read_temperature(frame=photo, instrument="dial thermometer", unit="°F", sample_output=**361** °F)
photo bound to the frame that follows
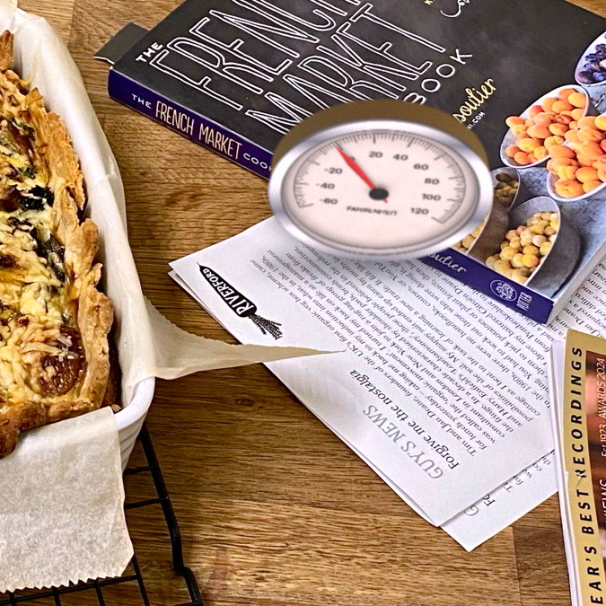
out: **0** °F
